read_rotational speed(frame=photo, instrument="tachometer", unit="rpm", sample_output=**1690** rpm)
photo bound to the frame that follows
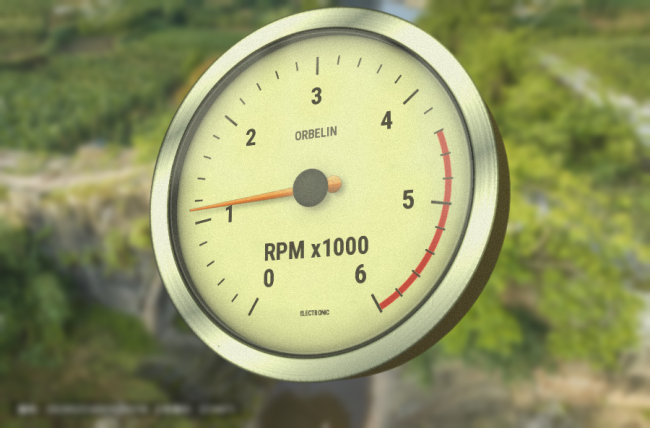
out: **1100** rpm
